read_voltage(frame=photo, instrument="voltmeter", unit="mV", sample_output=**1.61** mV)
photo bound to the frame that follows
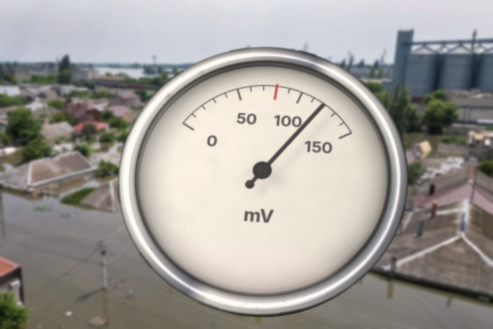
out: **120** mV
